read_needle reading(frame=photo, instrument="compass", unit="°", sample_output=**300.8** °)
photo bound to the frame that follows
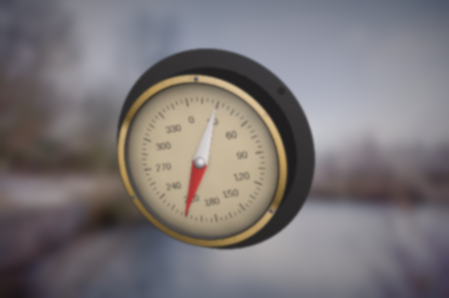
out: **210** °
